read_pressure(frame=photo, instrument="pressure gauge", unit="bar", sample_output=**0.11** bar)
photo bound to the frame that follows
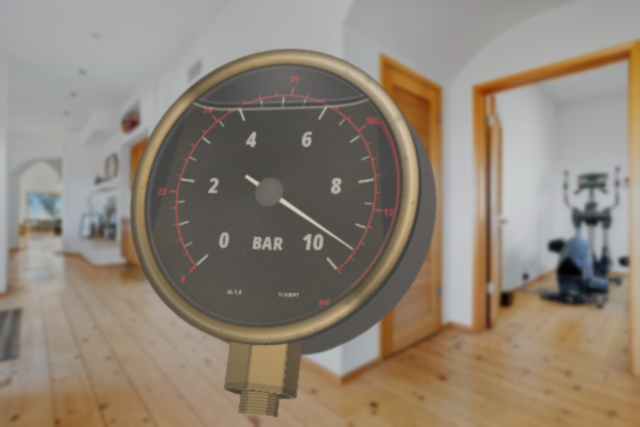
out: **9.5** bar
